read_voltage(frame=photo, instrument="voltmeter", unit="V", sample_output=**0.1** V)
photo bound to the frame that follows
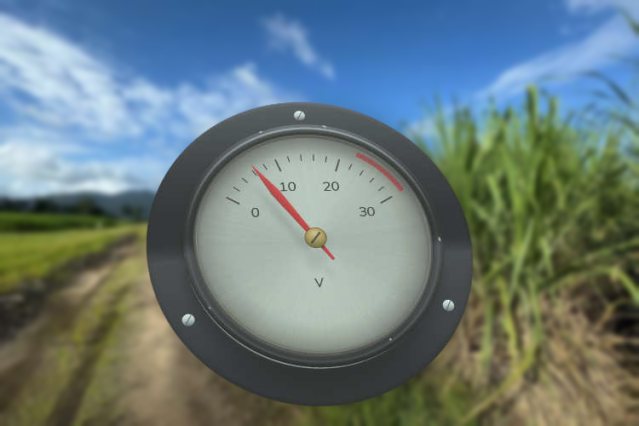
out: **6** V
